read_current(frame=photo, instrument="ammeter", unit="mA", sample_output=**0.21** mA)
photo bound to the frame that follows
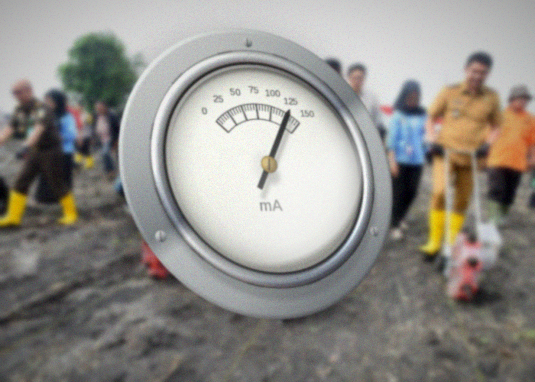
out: **125** mA
